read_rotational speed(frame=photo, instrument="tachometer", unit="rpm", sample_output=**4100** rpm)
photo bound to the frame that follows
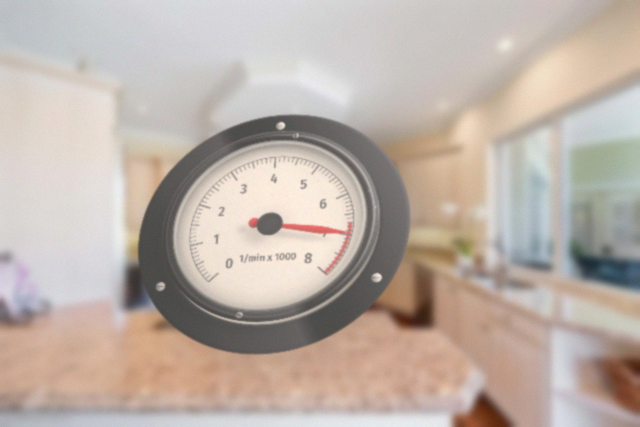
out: **7000** rpm
